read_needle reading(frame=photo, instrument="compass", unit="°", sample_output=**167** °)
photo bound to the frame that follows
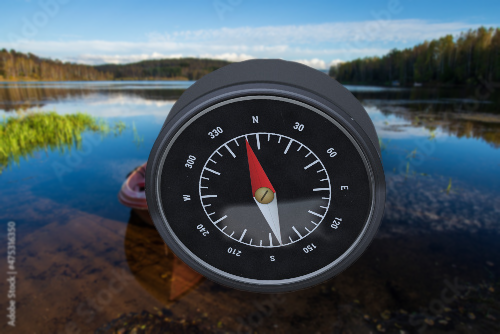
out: **350** °
